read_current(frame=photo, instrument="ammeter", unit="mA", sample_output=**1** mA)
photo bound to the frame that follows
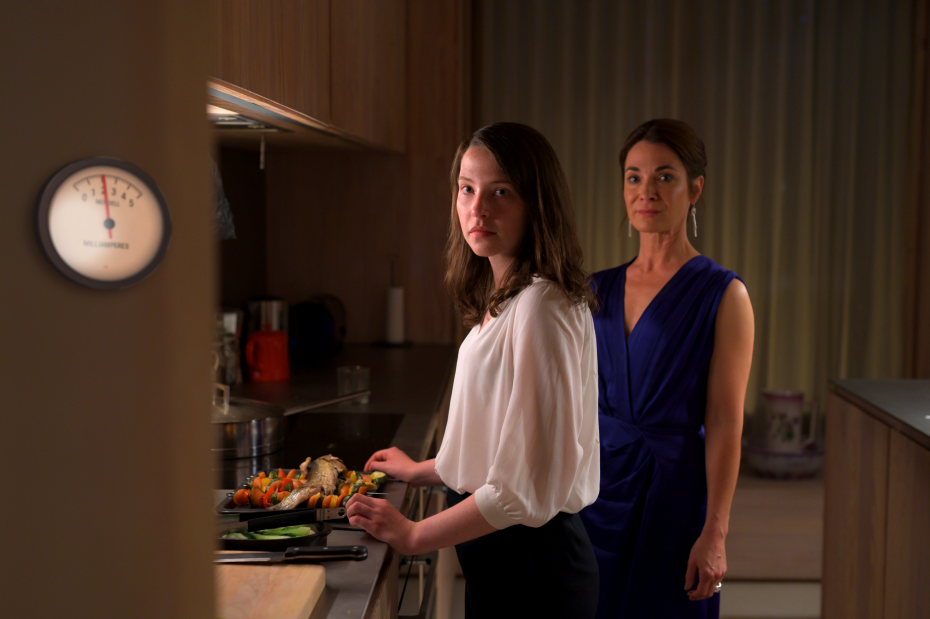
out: **2** mA
